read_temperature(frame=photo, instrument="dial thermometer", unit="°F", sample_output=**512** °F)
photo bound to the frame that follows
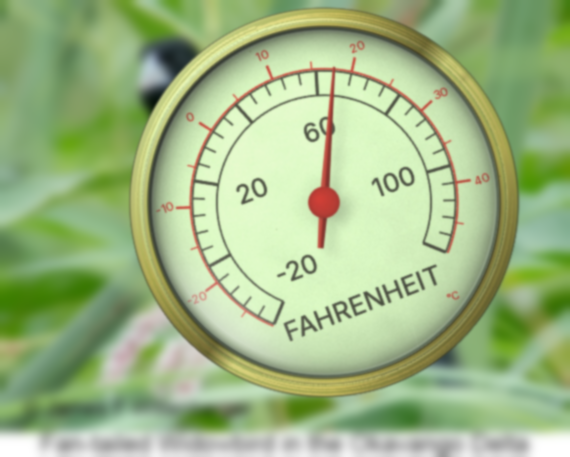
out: **64** °F
